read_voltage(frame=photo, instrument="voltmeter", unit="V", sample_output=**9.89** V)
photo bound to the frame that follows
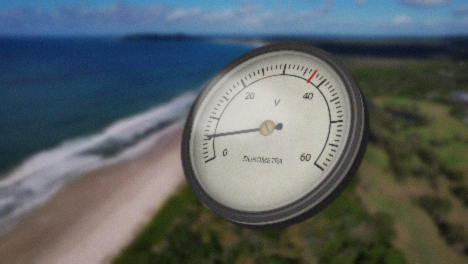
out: **5** V
